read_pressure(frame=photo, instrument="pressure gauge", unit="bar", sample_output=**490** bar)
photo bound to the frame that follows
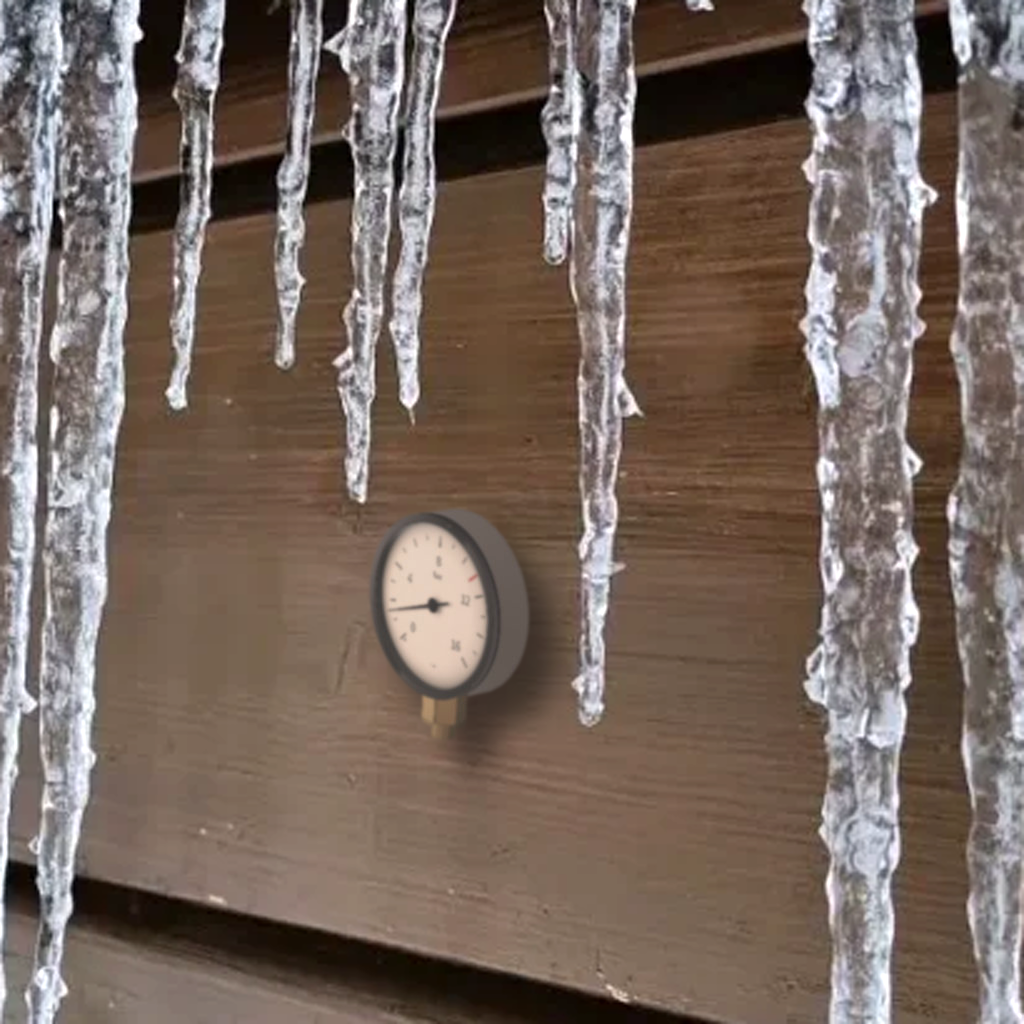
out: **1.5** bar
